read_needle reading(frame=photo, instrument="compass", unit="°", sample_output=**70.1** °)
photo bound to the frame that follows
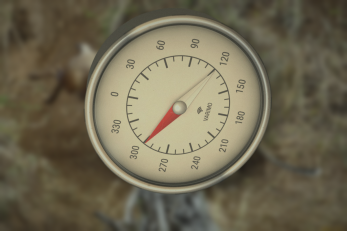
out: **300** °
